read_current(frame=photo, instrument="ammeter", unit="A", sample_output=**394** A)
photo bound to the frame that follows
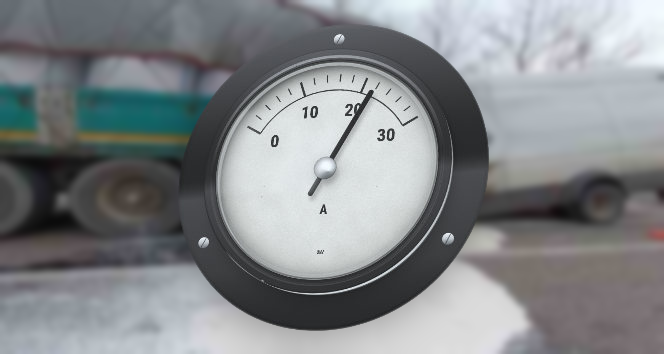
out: **22** A
